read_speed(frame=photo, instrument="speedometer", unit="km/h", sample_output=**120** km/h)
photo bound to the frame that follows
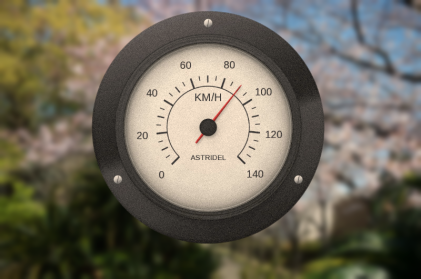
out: **90** km/h
